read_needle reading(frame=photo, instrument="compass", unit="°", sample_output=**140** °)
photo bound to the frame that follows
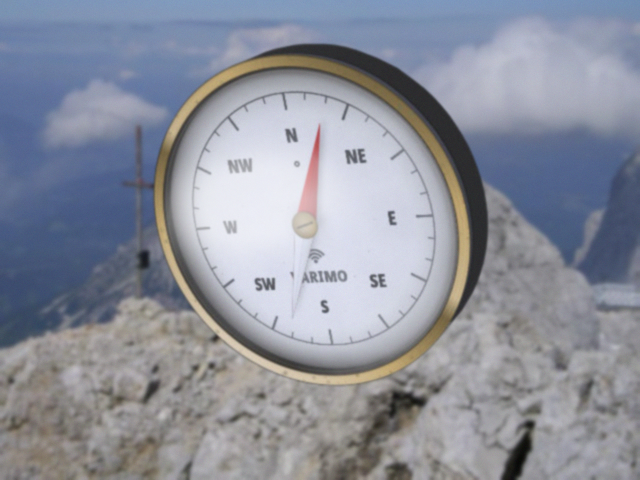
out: **20** °
